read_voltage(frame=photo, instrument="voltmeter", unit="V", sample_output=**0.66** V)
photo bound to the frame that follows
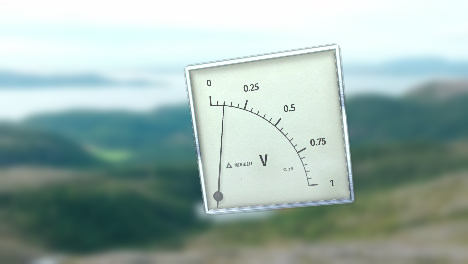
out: **0.1** V
